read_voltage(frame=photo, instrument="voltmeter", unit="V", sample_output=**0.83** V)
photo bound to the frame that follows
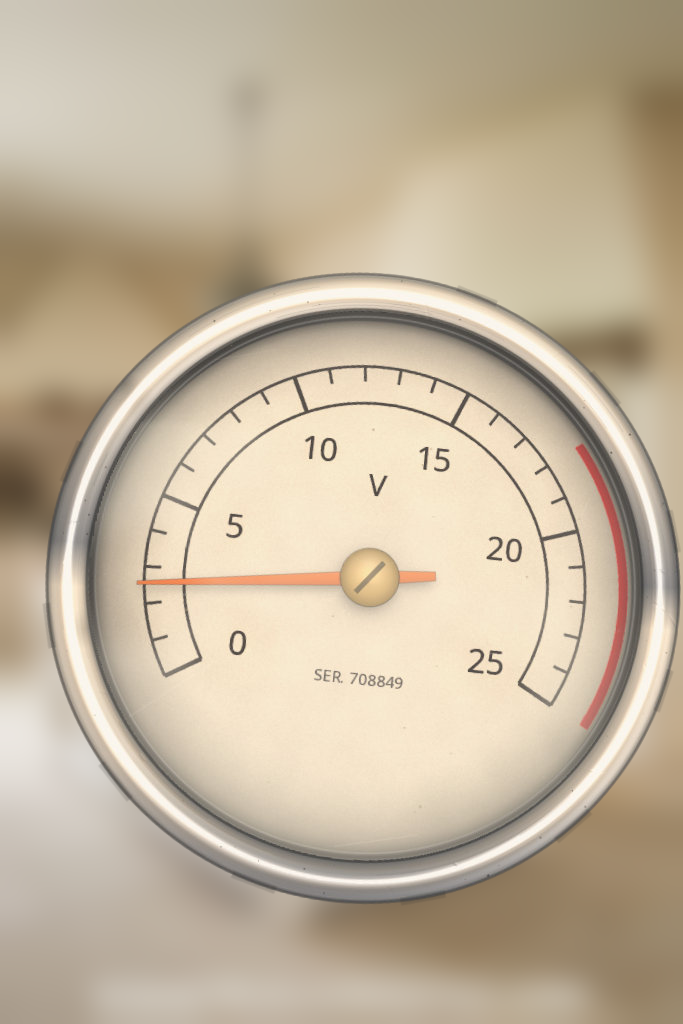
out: **2.5** V
